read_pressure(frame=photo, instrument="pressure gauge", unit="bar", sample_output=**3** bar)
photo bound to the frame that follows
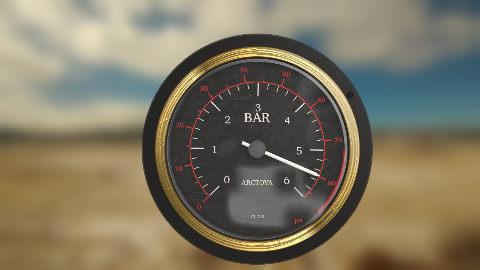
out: **5.5** bar
